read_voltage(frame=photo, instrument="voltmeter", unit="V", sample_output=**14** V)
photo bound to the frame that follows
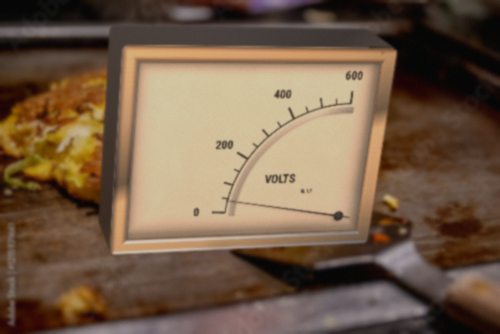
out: **50** V
